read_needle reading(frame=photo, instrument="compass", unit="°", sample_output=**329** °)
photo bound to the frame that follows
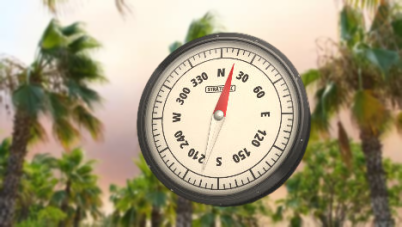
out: **15** °
